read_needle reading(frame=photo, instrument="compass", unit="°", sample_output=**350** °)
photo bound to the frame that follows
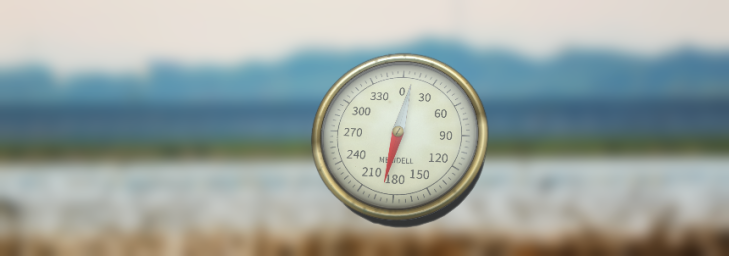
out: **190** °
